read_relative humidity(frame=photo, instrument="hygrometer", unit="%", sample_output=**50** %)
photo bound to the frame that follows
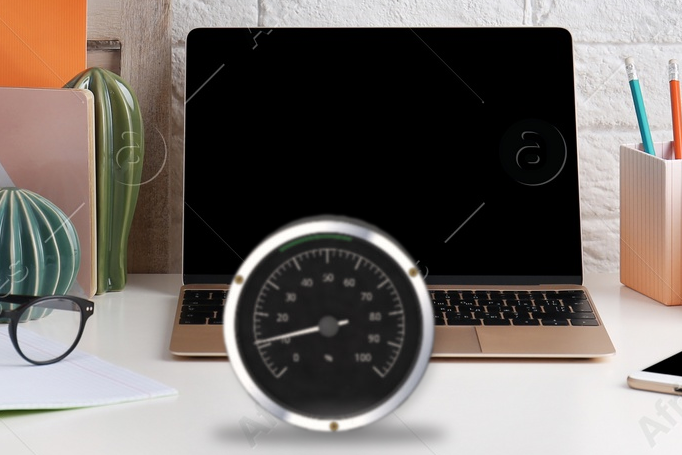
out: **12** %
